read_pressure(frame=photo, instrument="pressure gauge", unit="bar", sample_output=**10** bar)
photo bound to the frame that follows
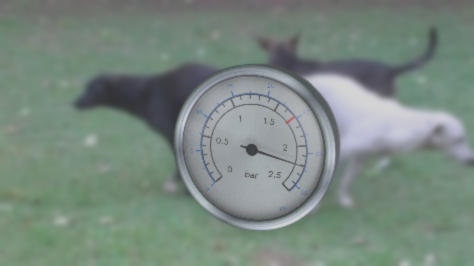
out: **2.2** bar
